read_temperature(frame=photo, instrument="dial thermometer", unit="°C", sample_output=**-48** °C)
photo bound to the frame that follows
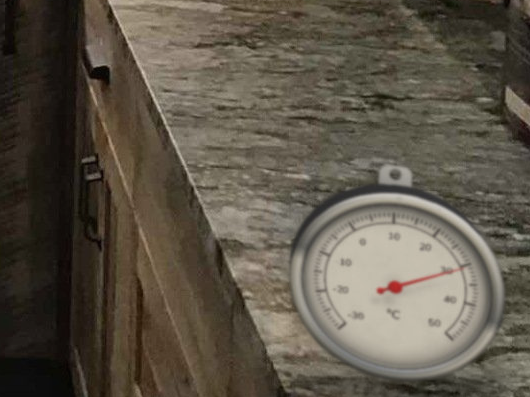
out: **30** °C
